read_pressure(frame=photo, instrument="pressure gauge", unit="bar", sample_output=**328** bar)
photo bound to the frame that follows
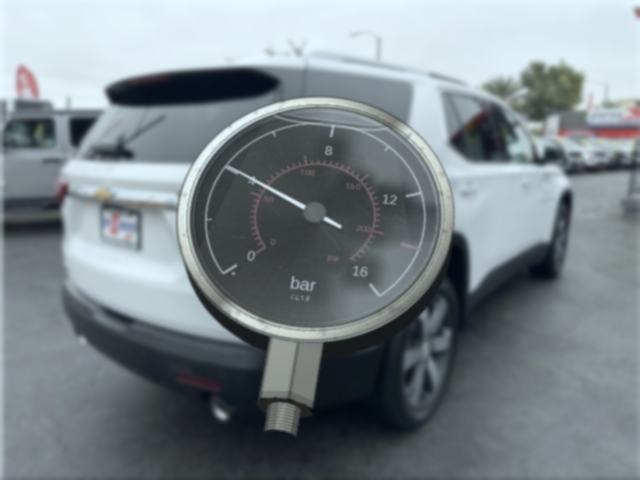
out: **4** bar
